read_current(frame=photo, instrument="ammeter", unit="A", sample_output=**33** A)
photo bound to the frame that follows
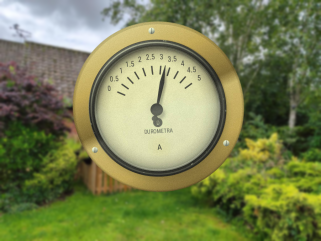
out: **3.25** A
